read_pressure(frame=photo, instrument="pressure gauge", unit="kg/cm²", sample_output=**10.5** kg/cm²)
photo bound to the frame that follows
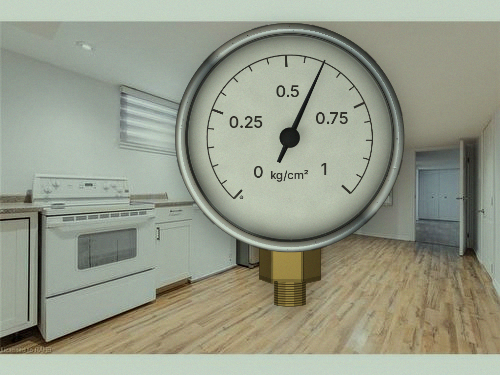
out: **0.6** kg/cm²
